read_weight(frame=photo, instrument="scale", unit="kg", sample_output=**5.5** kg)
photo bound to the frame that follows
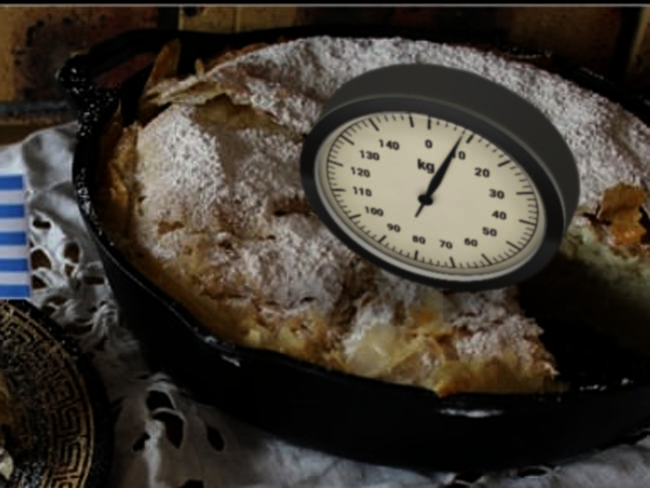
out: **8** kg
